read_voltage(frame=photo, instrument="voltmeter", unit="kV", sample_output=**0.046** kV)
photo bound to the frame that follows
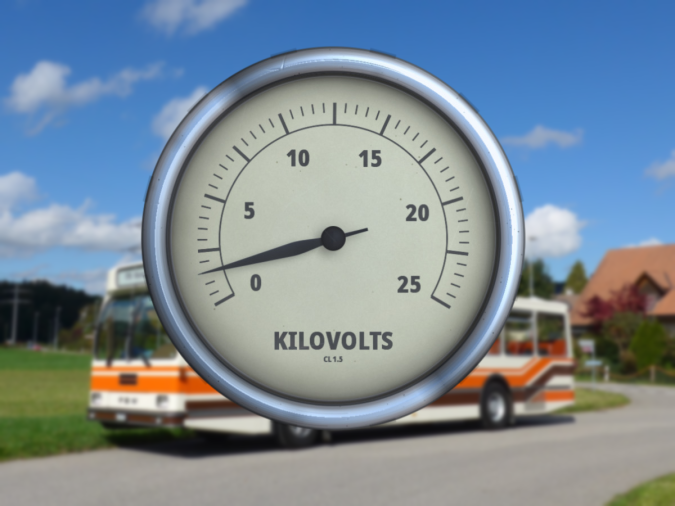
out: **1.5** kV
